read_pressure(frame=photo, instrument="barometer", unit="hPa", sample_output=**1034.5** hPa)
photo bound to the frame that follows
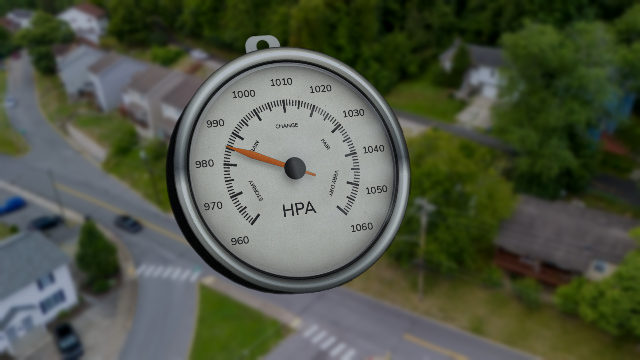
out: **985** hPa
